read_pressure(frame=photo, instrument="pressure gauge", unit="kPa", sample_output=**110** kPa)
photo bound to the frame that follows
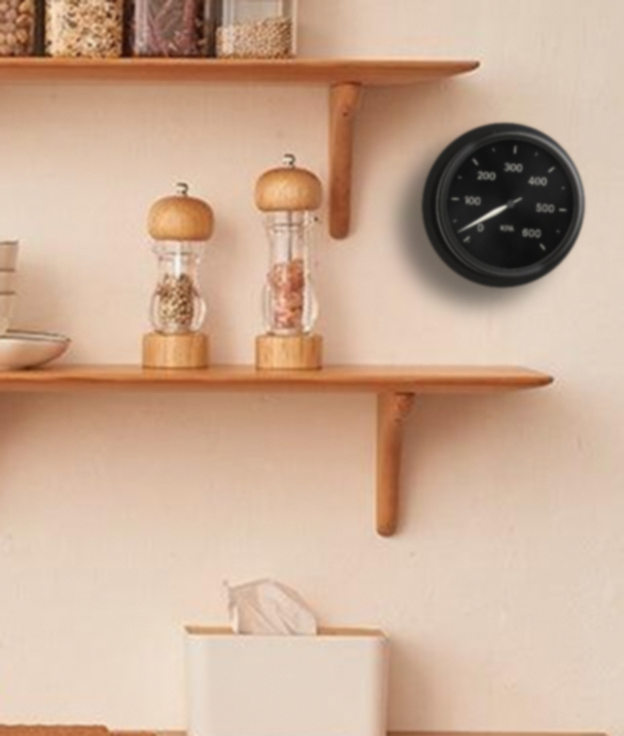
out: **25** kPa
